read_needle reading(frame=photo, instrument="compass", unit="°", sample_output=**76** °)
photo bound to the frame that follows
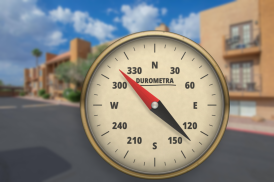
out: **315** °
